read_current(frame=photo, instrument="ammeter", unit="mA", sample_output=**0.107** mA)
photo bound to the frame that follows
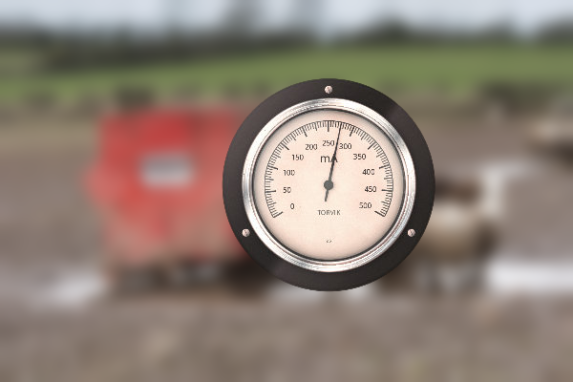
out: **275** mA
